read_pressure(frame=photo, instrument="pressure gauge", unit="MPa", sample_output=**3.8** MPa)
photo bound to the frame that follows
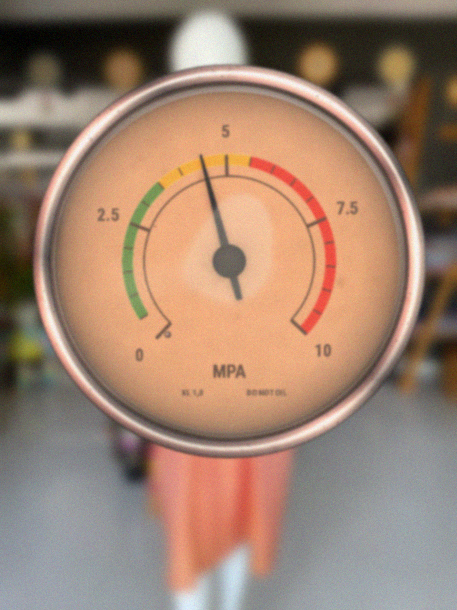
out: **4.5** MPa
